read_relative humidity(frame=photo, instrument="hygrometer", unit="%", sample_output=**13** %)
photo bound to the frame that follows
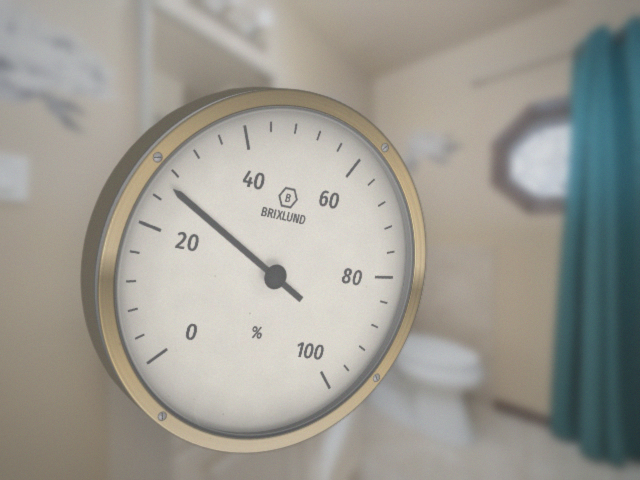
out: **26** %
